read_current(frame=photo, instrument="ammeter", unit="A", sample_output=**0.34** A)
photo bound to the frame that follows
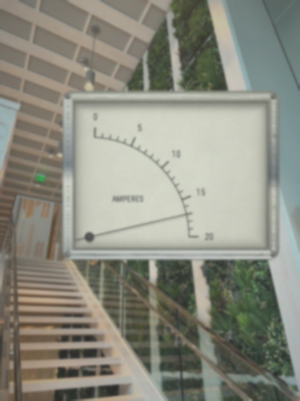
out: **17** A
